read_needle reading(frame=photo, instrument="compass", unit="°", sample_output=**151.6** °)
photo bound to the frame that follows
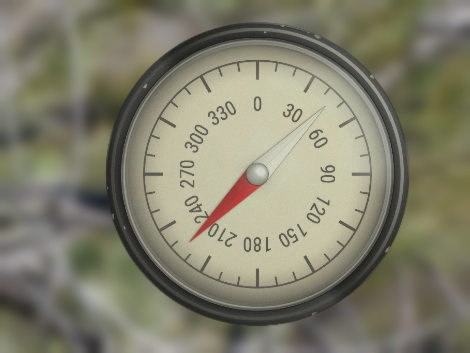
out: **225** °
